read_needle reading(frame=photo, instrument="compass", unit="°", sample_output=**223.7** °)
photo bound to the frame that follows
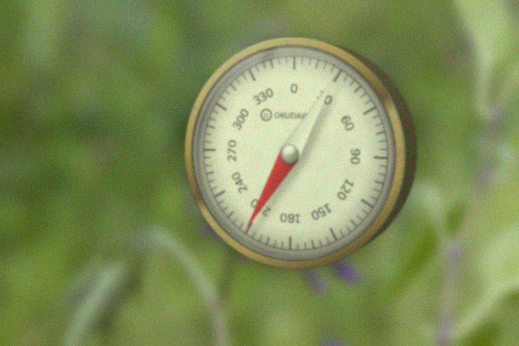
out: **210** °
